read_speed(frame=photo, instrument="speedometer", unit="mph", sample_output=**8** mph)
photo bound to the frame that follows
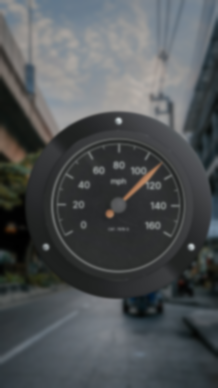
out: **110** mph
